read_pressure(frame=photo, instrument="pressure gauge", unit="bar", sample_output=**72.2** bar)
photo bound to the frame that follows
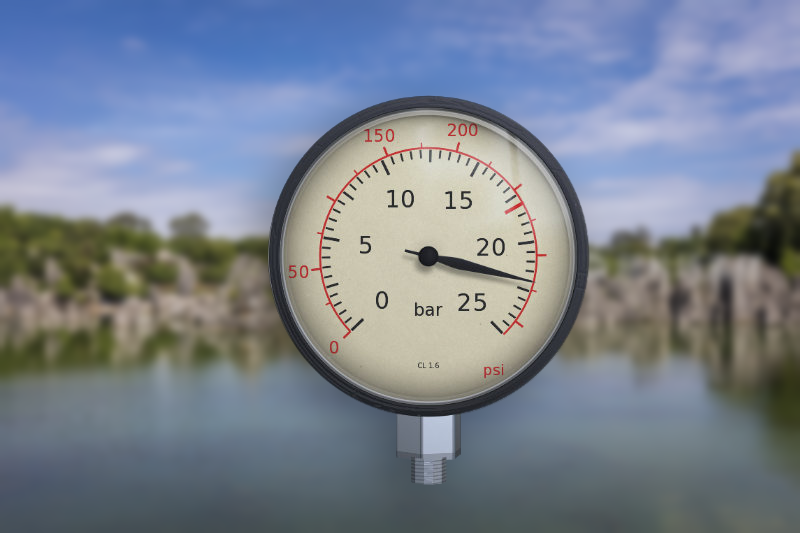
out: **22** bar
